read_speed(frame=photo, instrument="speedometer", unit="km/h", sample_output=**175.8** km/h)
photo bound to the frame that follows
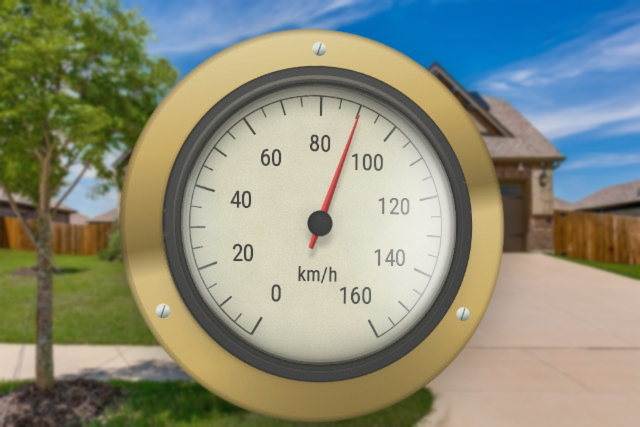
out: **90** km/h
